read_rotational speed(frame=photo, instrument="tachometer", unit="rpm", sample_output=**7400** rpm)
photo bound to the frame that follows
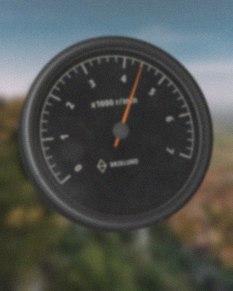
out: **4400** rpm
